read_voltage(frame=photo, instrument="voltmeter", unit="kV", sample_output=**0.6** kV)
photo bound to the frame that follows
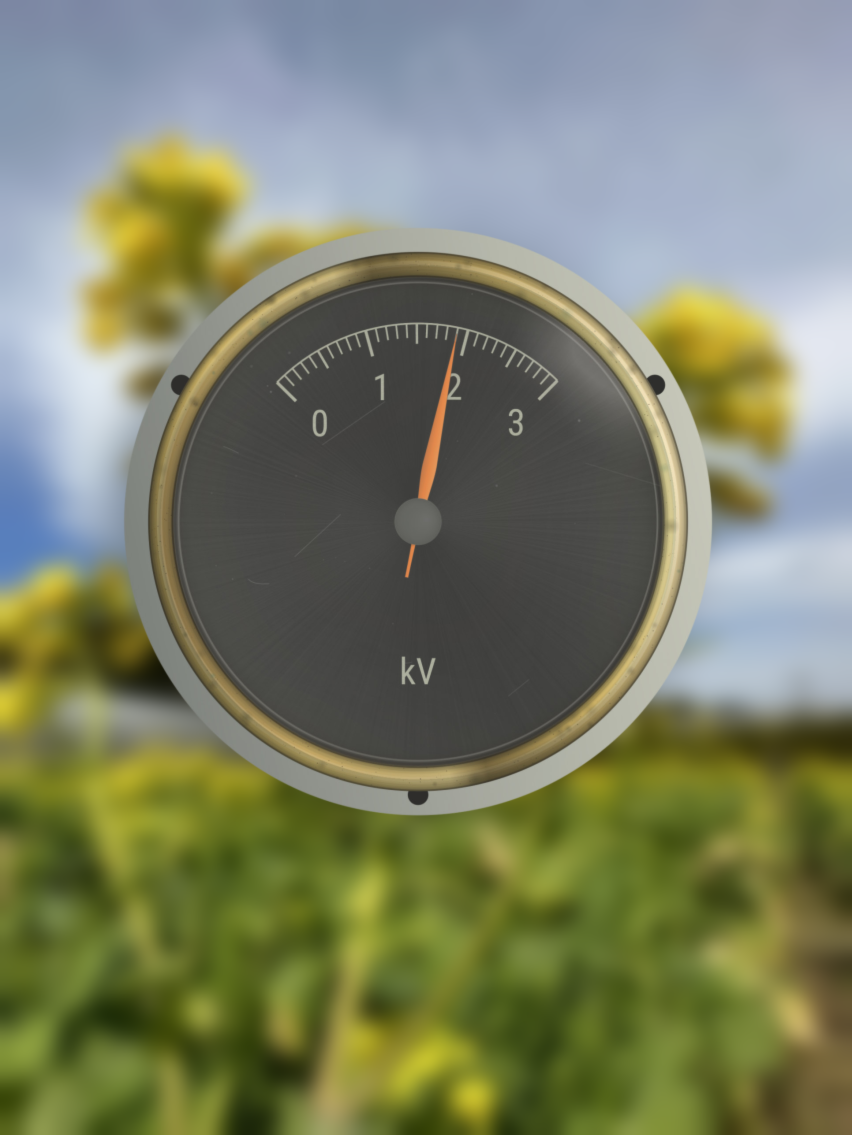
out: **1.9** kV
